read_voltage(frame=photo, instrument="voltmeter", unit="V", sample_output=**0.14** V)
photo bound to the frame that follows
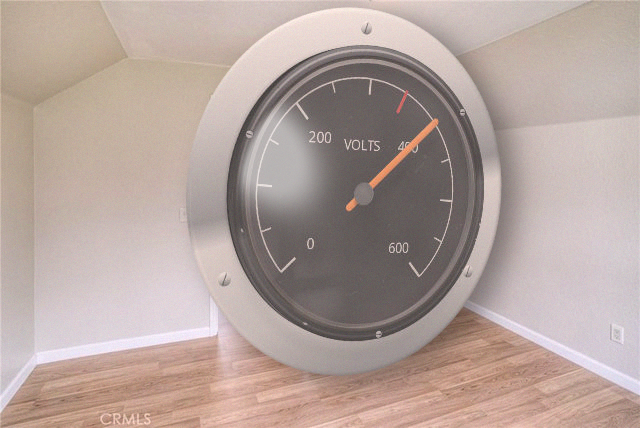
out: **400** V
